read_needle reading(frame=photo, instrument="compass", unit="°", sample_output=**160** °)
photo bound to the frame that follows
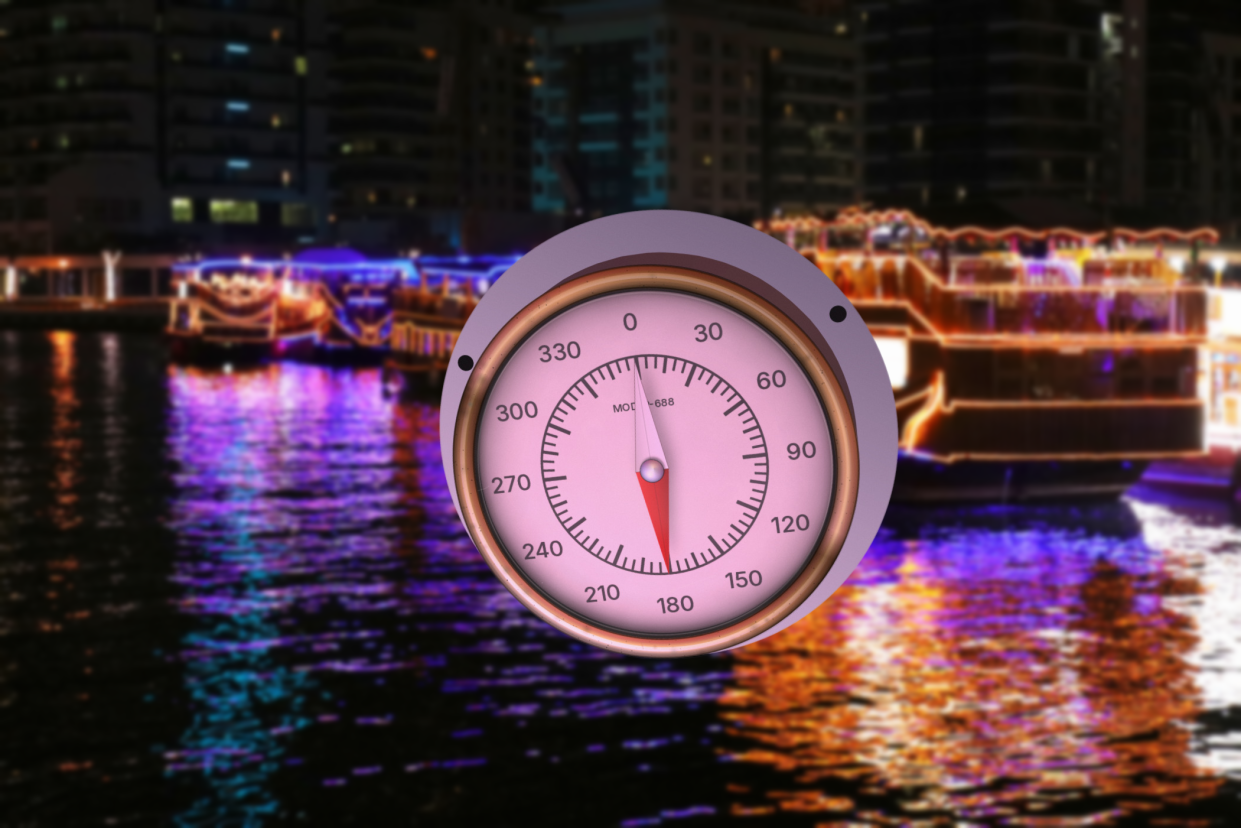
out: **180** °
